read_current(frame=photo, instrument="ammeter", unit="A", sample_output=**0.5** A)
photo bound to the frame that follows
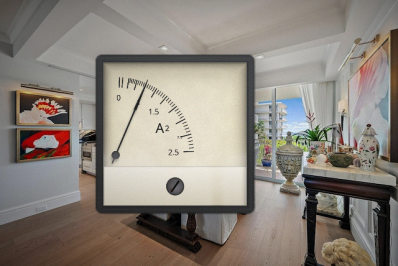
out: **1** A
